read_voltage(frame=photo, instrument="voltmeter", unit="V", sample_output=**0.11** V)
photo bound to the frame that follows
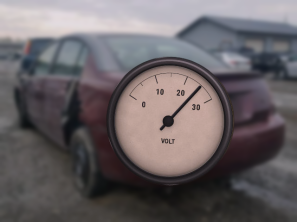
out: **25** V
